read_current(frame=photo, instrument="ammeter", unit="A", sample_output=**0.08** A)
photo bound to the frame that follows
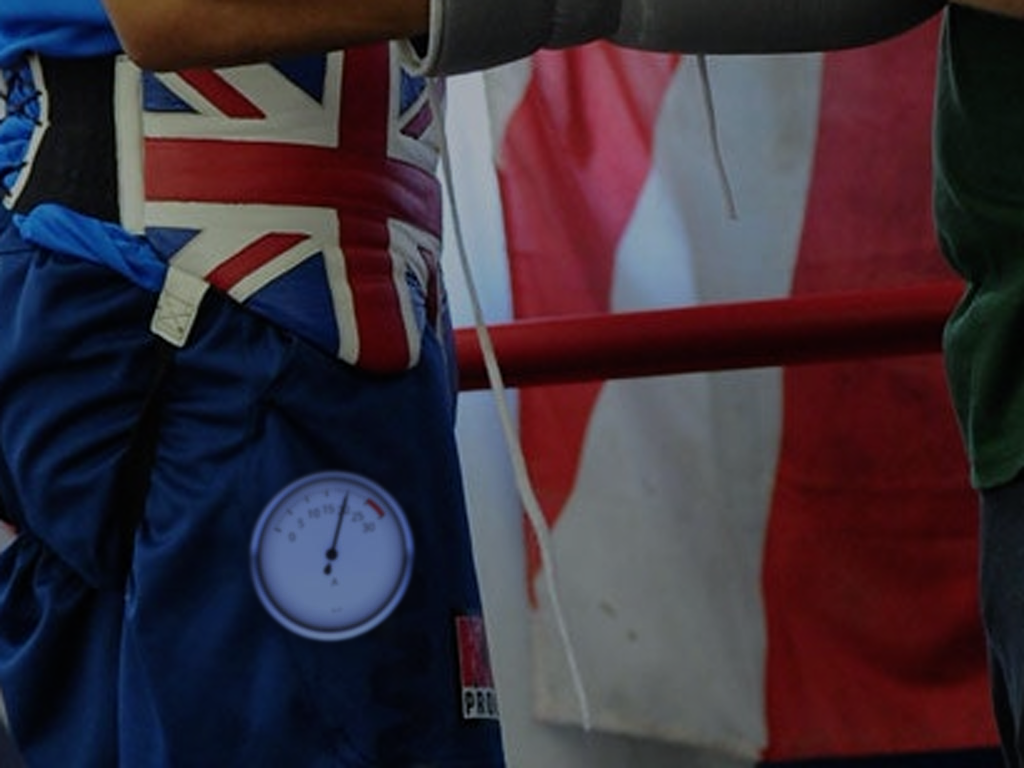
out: **20** A
